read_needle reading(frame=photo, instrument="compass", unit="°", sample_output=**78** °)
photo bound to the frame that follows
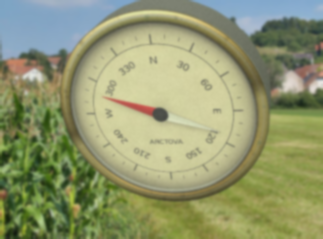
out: **290** °
